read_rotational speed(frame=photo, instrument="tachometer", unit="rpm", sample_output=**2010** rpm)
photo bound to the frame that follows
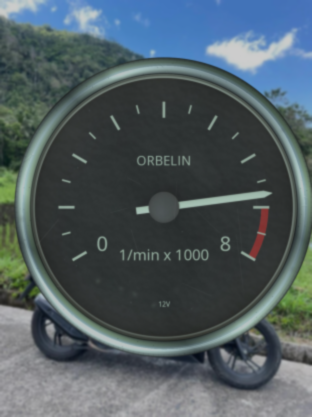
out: **6750** rpm
